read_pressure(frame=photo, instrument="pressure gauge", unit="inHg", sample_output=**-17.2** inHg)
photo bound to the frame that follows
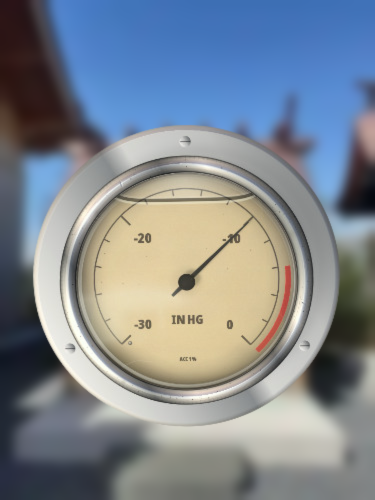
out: **-10** inHg
